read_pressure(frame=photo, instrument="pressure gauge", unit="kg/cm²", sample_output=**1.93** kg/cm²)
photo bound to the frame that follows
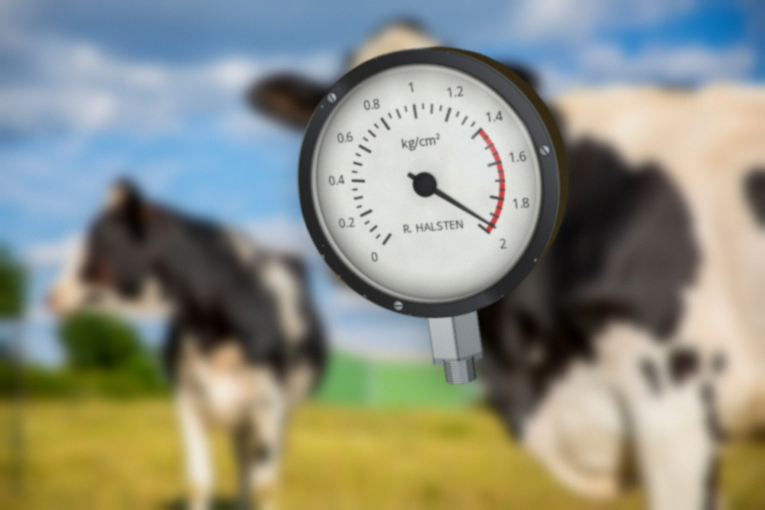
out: **1.95** kg/cm²
